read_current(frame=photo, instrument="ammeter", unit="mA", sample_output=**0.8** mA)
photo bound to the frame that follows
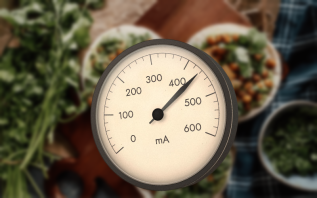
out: **440** mA
